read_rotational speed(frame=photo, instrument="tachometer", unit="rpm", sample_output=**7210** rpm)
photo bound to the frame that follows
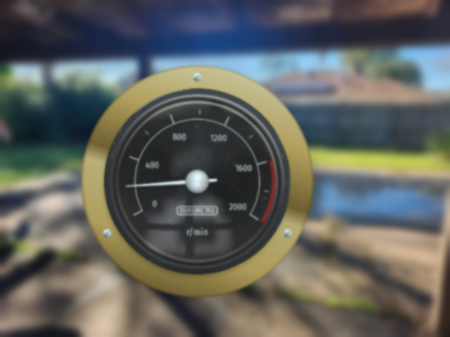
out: **200** rpm
